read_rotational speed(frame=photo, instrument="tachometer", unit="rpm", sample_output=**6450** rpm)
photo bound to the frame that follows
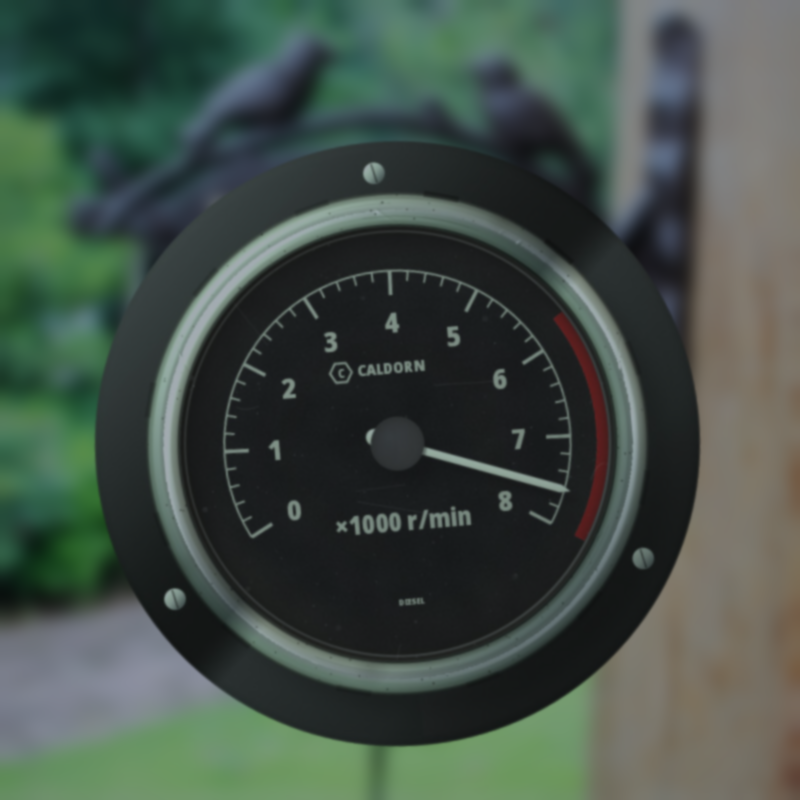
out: **7600** rpm
